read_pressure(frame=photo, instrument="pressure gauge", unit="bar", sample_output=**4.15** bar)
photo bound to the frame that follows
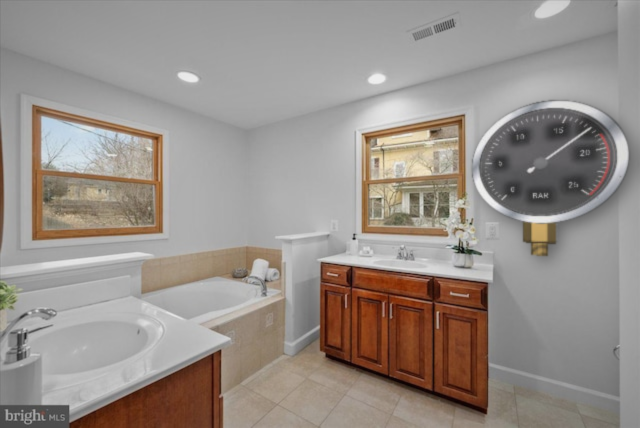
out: **17.5** bar
